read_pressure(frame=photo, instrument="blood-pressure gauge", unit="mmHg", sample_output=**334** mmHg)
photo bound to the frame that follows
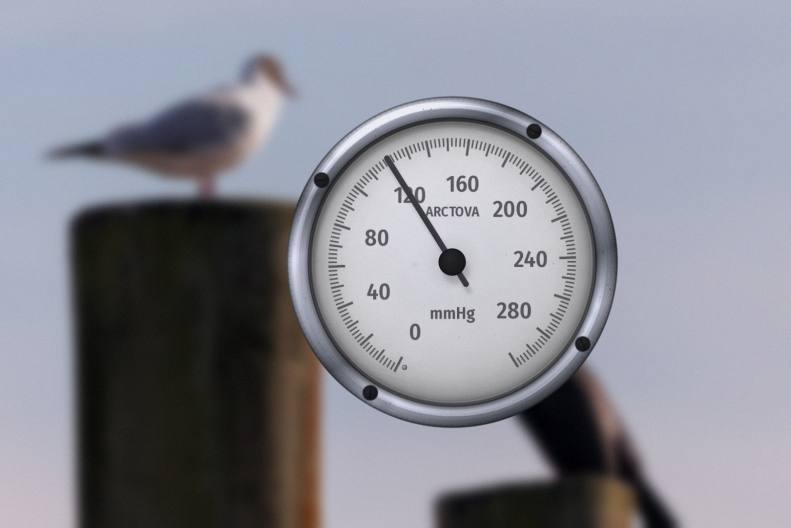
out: **120** mmHg
